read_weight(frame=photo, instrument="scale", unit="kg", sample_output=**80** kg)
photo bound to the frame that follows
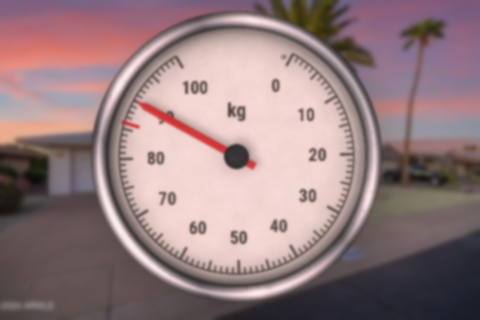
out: **90** kg
